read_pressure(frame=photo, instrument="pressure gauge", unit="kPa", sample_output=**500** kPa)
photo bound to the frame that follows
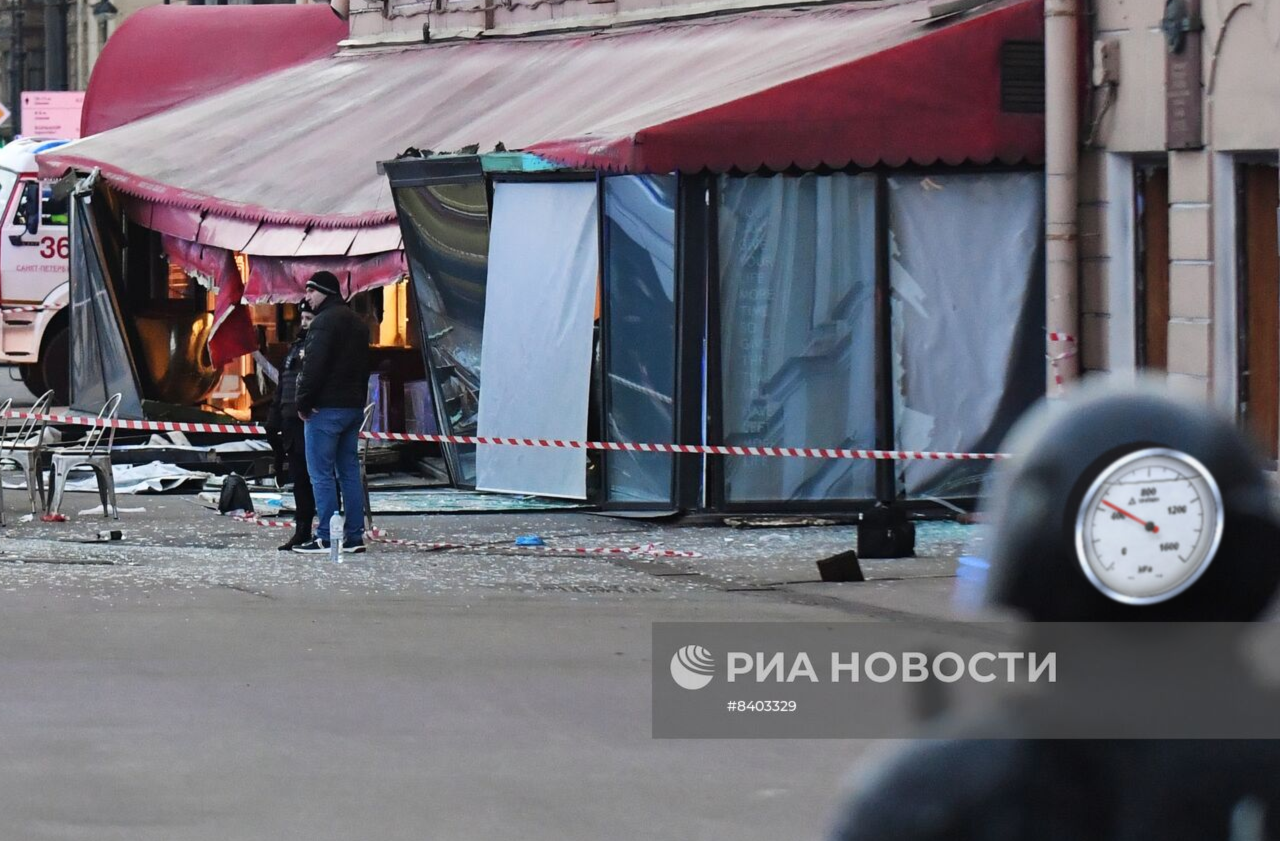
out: **450** kPa
